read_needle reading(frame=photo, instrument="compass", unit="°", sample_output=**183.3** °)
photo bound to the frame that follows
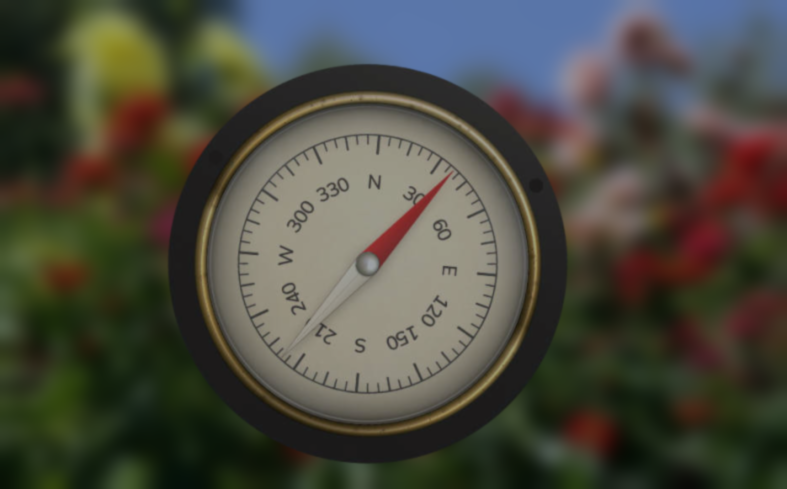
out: **37.5** °
